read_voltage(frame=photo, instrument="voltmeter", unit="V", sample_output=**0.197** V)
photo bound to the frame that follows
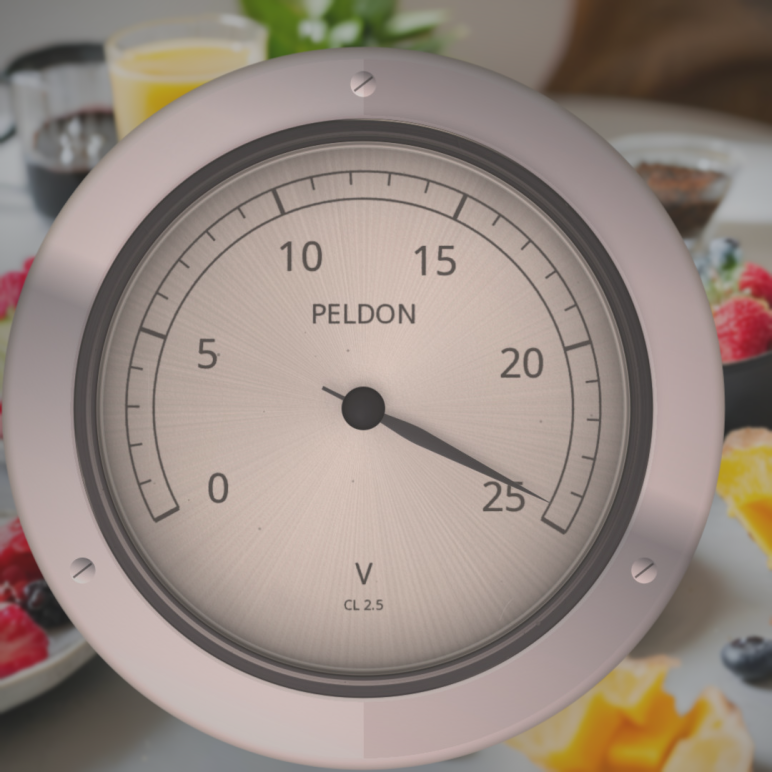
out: **24.5** V
